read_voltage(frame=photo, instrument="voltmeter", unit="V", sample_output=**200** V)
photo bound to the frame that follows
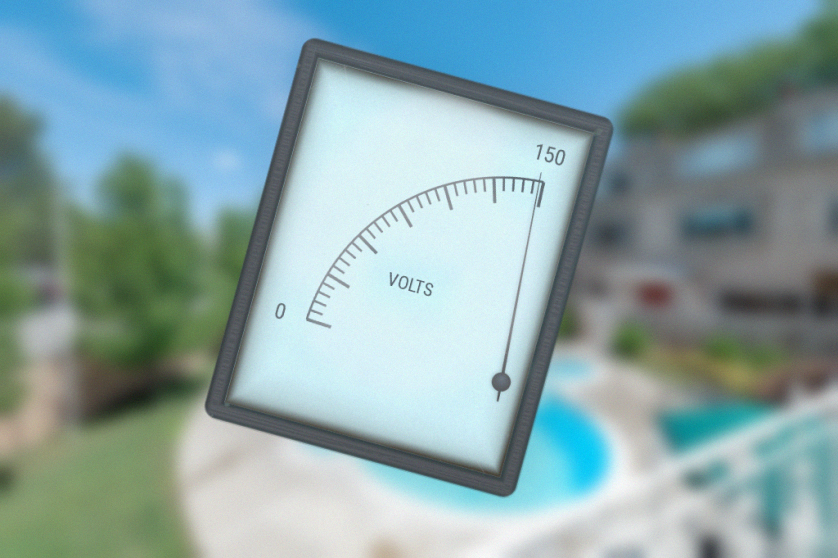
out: **147.5** V
